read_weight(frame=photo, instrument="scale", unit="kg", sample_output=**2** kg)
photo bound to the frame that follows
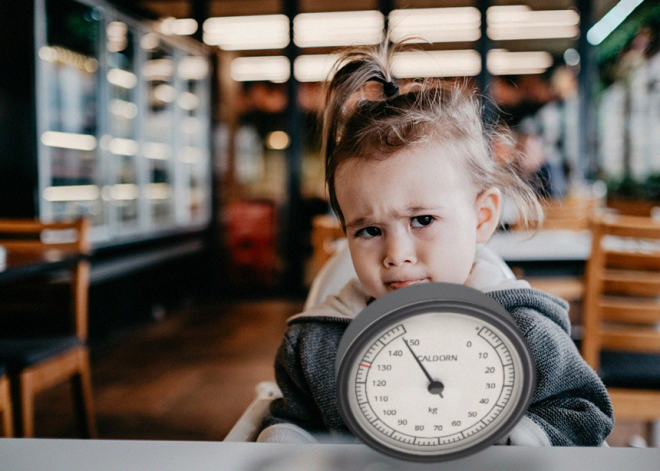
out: **148** kg
